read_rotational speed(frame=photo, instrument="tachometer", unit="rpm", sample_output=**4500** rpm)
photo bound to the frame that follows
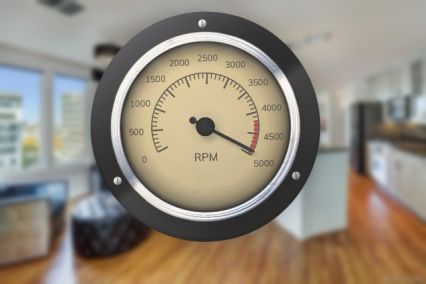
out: **4900** rpm
